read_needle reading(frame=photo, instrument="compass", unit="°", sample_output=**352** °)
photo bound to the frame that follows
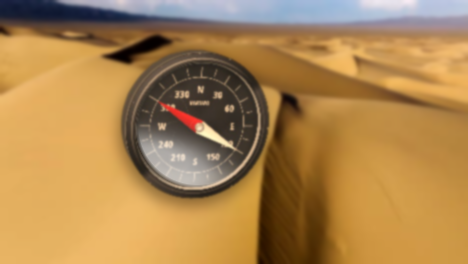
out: **300** °
